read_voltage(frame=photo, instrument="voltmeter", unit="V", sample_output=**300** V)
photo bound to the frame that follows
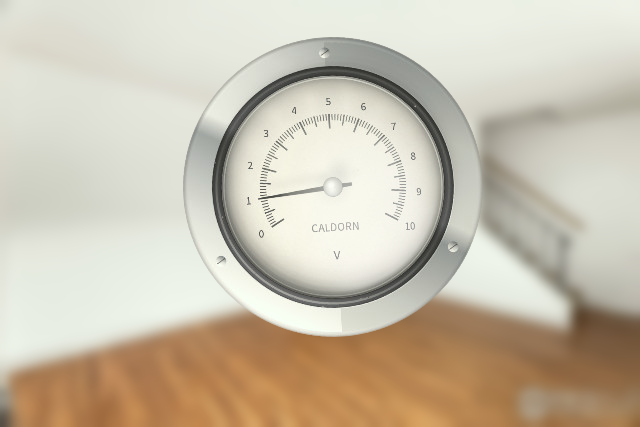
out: **1** V
